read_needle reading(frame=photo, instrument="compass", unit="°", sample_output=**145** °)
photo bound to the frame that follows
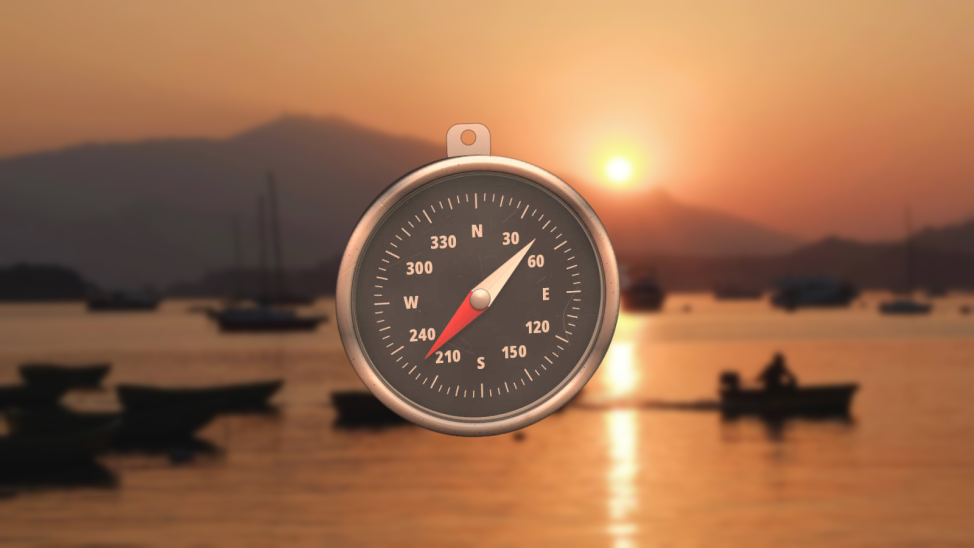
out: **225** °
